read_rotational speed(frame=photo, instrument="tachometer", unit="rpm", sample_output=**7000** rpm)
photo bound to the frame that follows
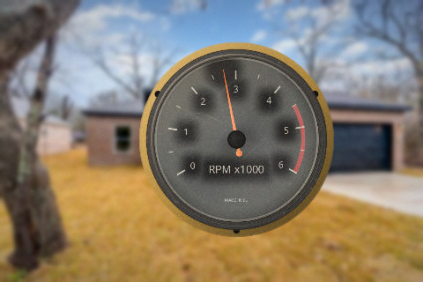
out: **2750** rpm
